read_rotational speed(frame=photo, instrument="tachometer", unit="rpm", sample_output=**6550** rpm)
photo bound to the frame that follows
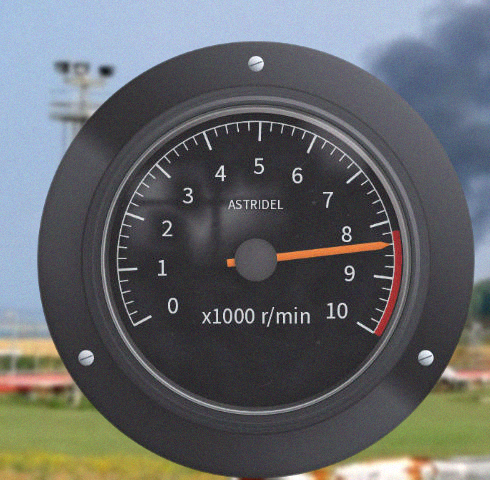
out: **8400** rpm
